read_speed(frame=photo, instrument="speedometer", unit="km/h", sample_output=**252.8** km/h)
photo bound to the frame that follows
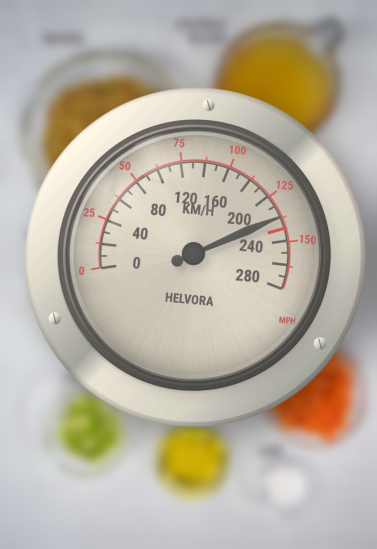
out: **220** km/h
